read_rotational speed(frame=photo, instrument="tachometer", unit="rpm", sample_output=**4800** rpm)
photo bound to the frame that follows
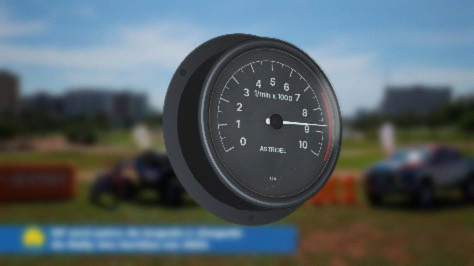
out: **8750** rpm
